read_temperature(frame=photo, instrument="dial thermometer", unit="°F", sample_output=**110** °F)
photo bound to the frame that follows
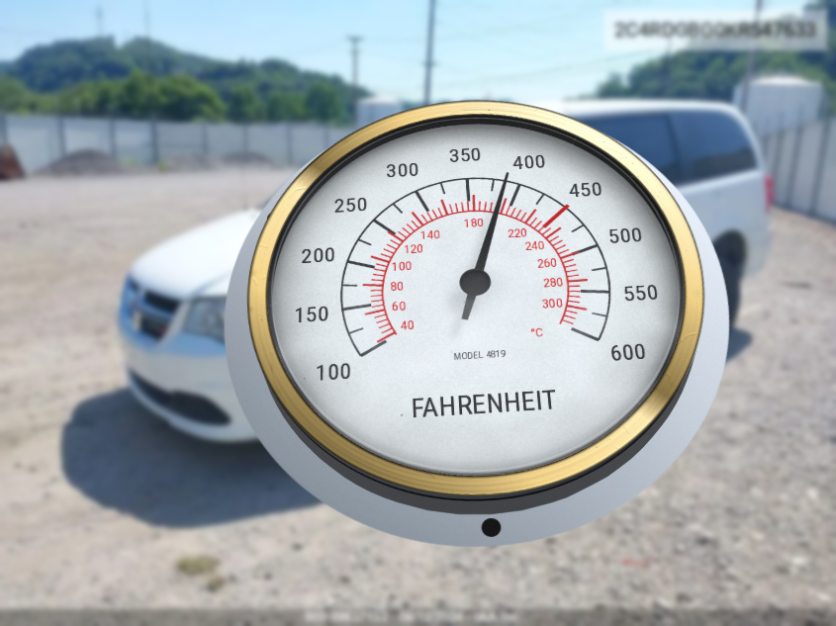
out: **387.5** °F
